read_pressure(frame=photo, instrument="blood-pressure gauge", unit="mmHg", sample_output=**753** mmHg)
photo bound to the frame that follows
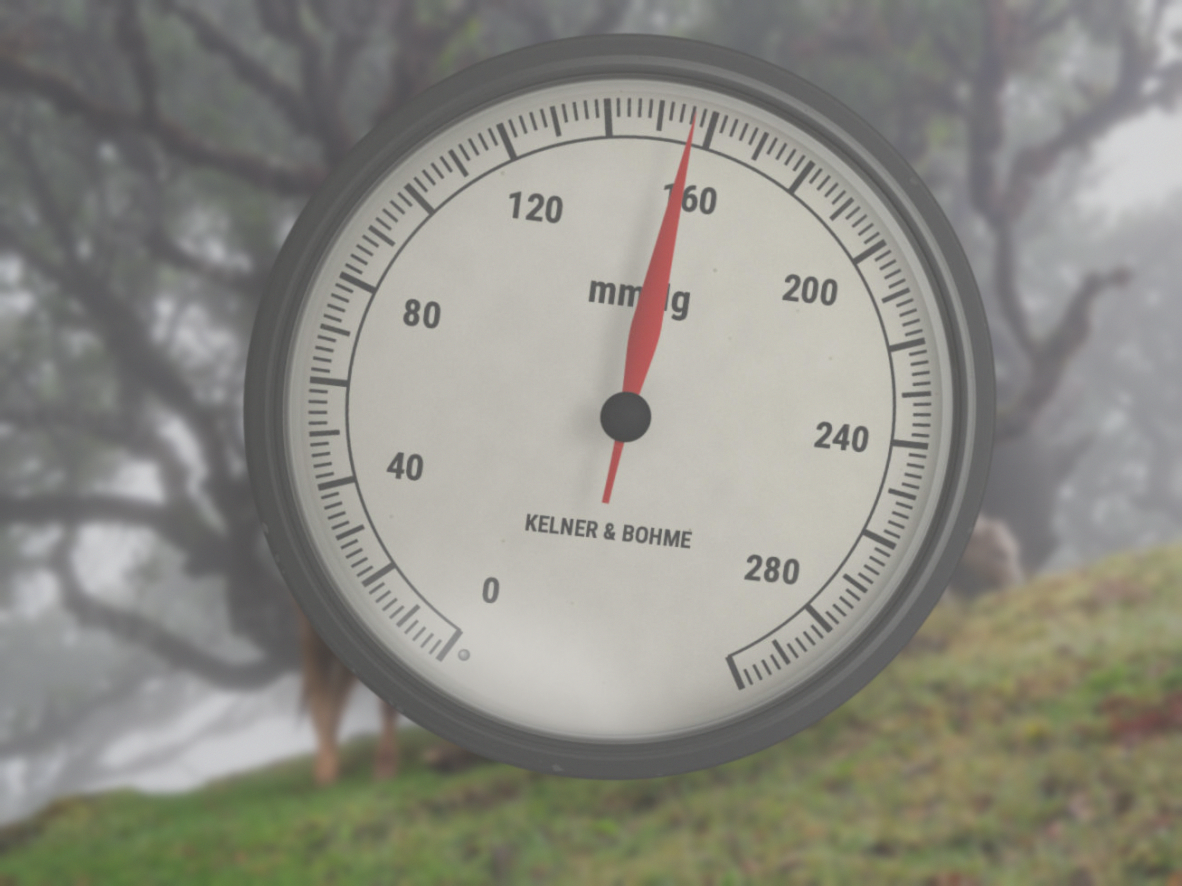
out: **156** mmHg
